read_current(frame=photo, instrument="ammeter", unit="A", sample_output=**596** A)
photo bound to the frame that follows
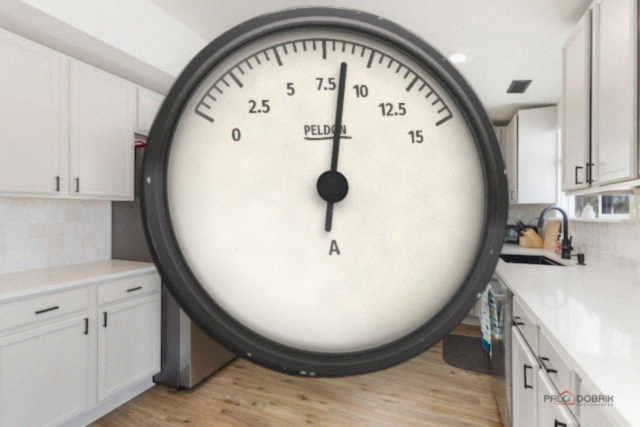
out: **8.5** A
